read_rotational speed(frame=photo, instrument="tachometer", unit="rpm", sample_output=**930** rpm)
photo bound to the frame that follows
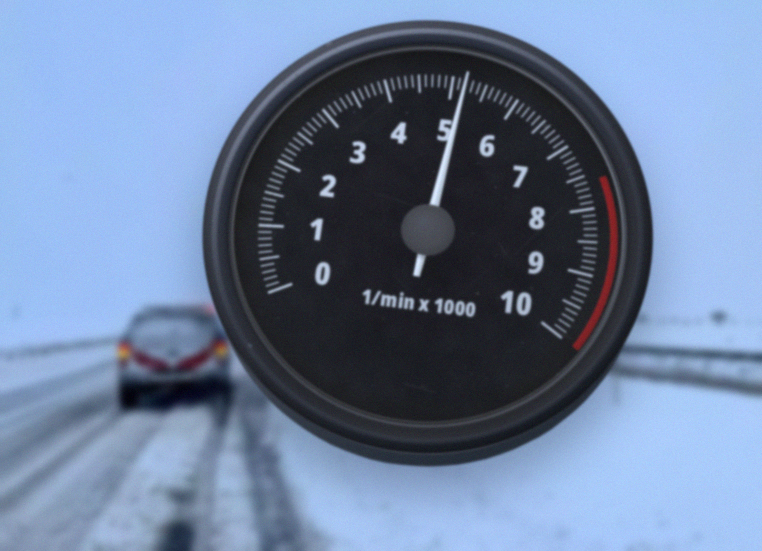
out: **5200** rpm
